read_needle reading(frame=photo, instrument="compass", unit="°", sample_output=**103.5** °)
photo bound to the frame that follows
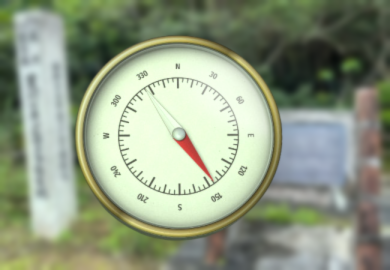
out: **145** °
